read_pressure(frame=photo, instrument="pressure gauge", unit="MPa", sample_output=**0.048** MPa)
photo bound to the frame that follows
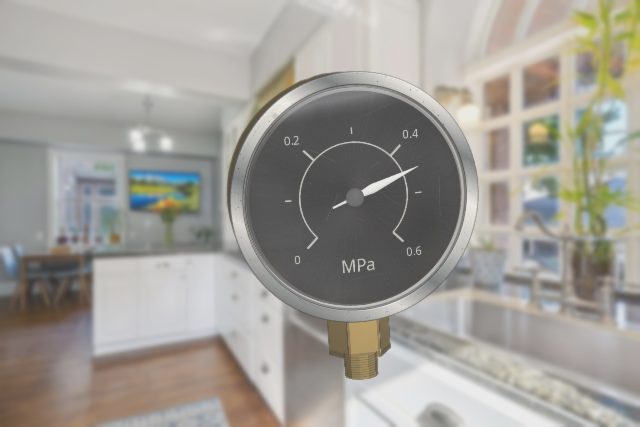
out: **0.45** MPa
